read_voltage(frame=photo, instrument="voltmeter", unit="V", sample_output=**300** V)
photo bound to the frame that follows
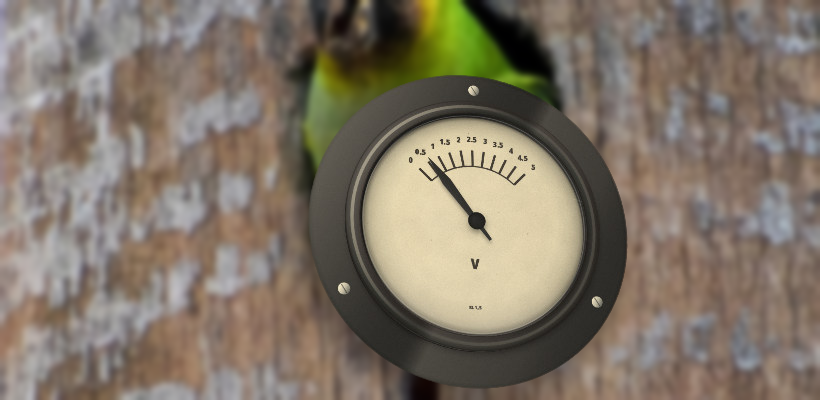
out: **0.5** V
